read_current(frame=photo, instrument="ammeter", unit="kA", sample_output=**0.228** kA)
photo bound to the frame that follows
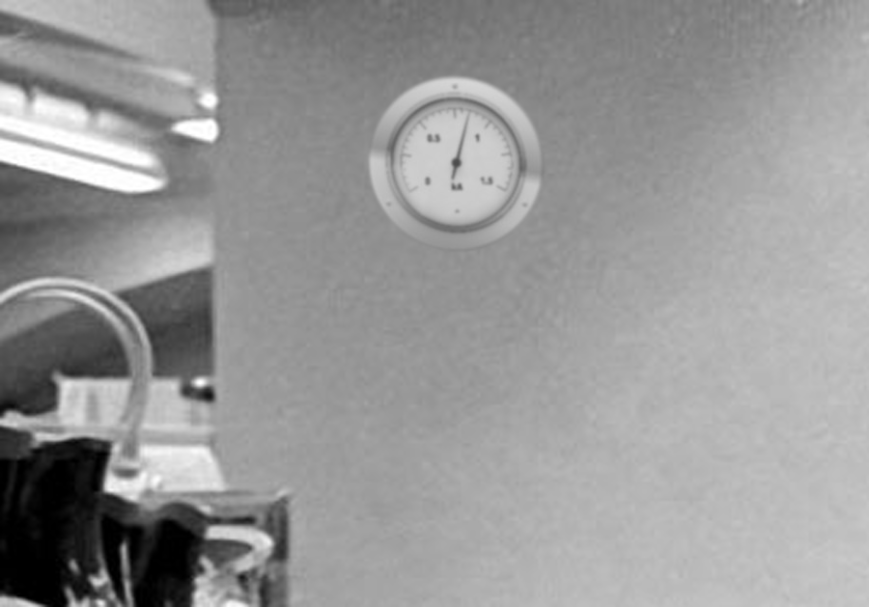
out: **0.85** kA
